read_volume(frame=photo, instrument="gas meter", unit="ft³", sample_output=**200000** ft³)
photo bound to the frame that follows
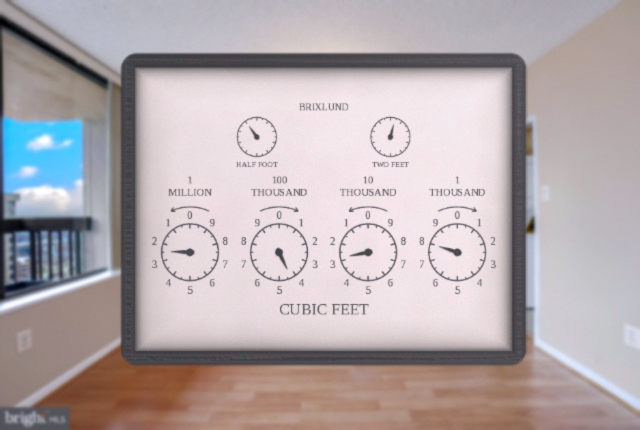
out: **242800** ft³
